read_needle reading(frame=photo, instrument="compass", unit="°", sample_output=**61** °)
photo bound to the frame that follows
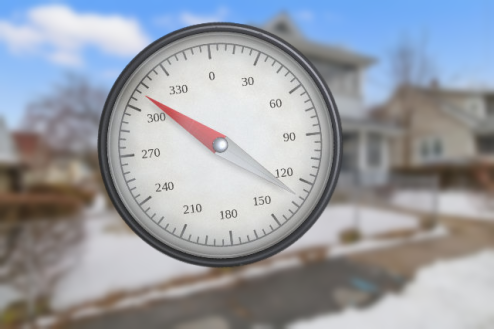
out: **310** °
